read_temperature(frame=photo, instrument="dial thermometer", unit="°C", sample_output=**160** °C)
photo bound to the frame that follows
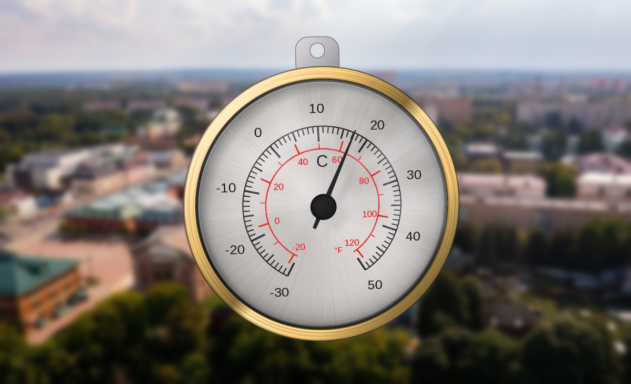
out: **17** °C
